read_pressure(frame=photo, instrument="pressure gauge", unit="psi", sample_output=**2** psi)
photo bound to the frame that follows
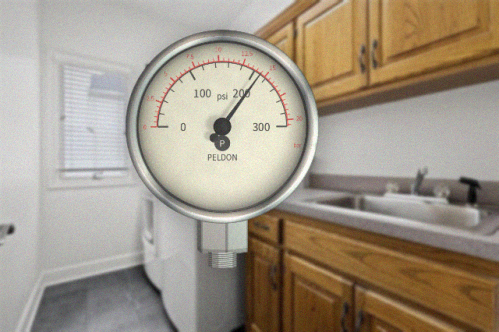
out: **210** psi
